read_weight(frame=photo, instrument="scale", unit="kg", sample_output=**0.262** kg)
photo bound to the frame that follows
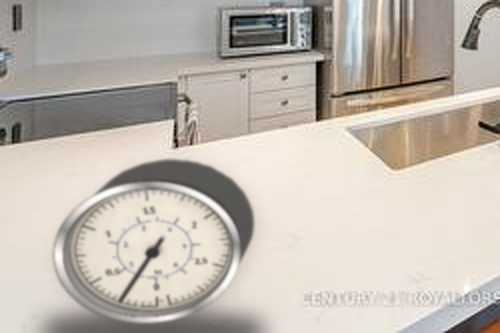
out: **0.25** kg
